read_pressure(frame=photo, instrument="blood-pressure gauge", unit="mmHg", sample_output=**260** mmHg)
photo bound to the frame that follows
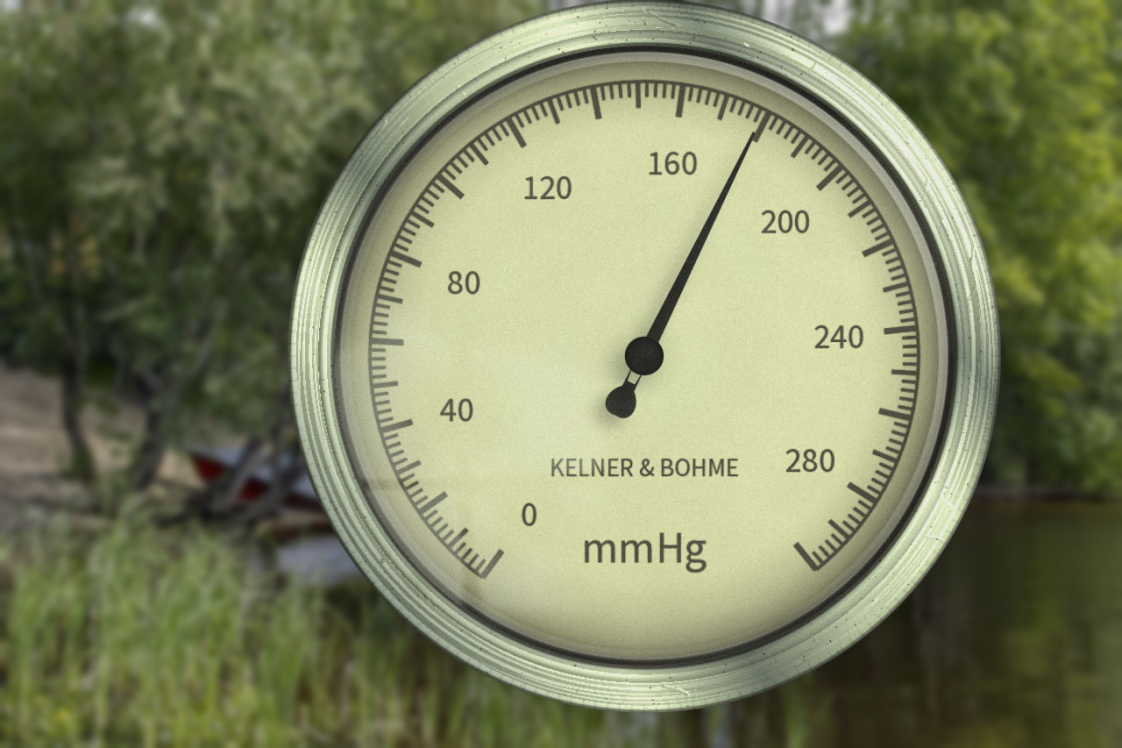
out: **179** mmHg
